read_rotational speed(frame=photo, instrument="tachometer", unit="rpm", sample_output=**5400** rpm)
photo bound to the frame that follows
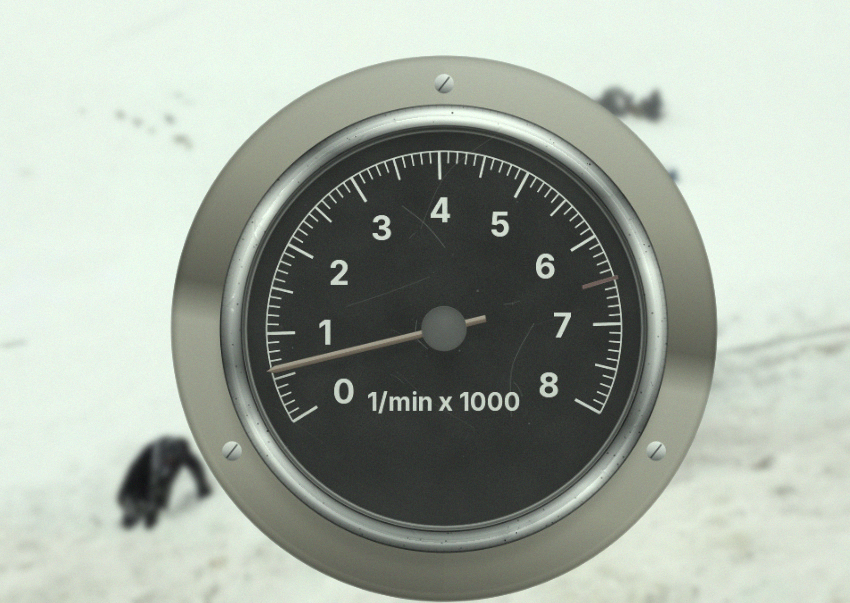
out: **600** rpm
